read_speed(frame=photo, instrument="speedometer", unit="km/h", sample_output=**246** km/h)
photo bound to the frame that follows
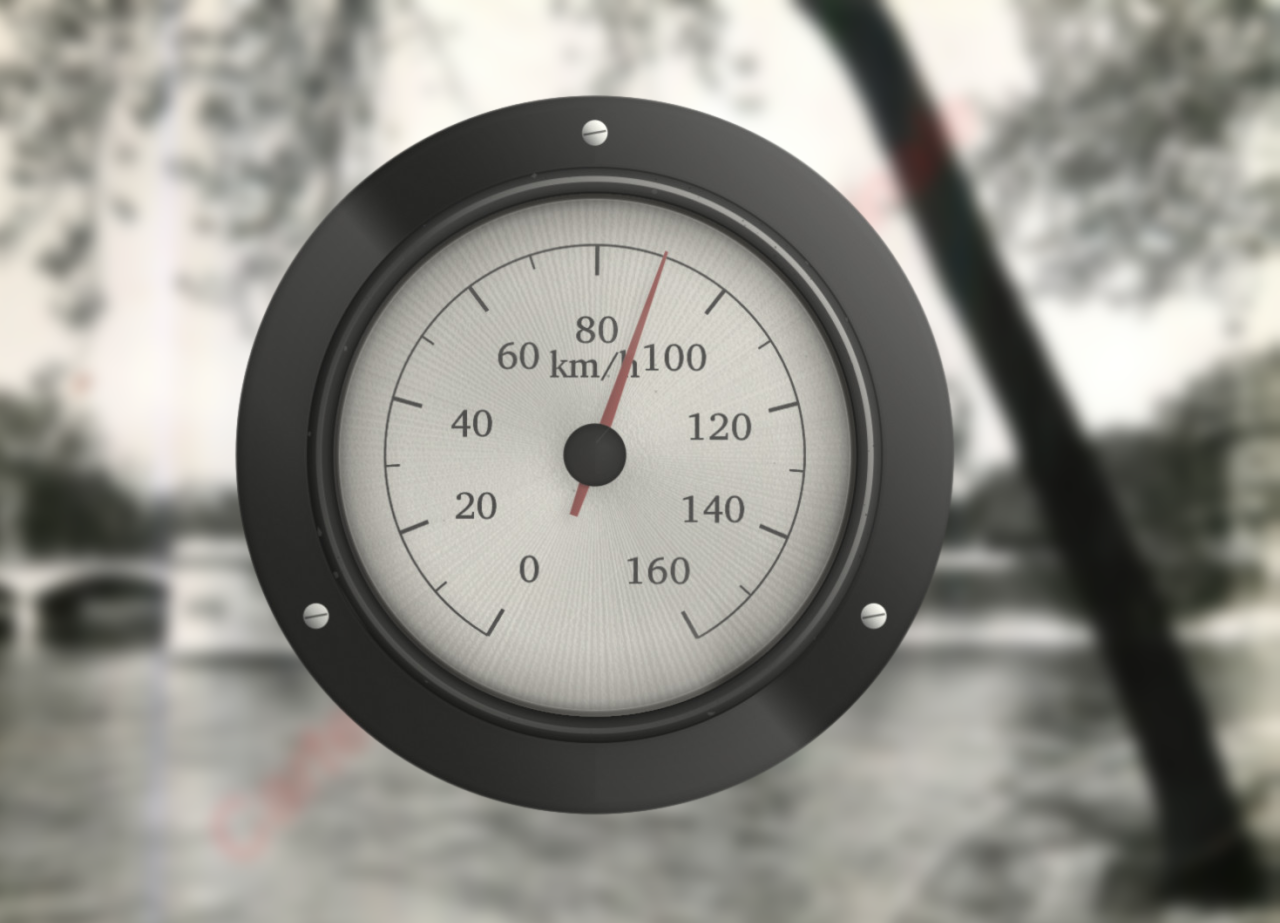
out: **90** km/h
